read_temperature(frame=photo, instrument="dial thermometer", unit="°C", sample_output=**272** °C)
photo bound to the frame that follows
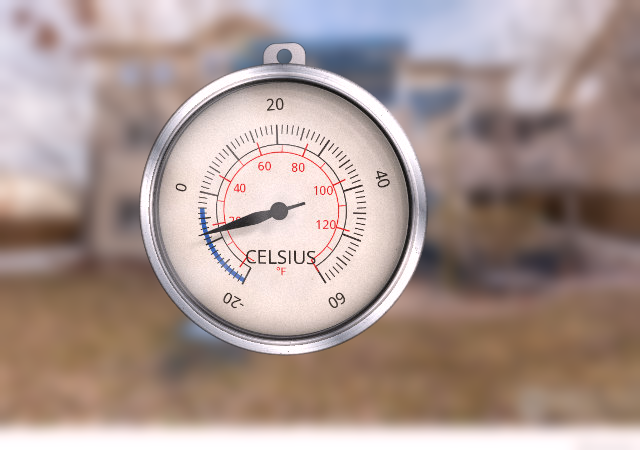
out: **-8** °C
